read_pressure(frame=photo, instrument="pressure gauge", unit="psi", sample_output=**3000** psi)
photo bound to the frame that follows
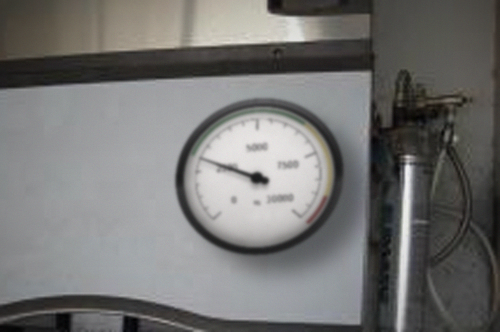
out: **2500** psi
